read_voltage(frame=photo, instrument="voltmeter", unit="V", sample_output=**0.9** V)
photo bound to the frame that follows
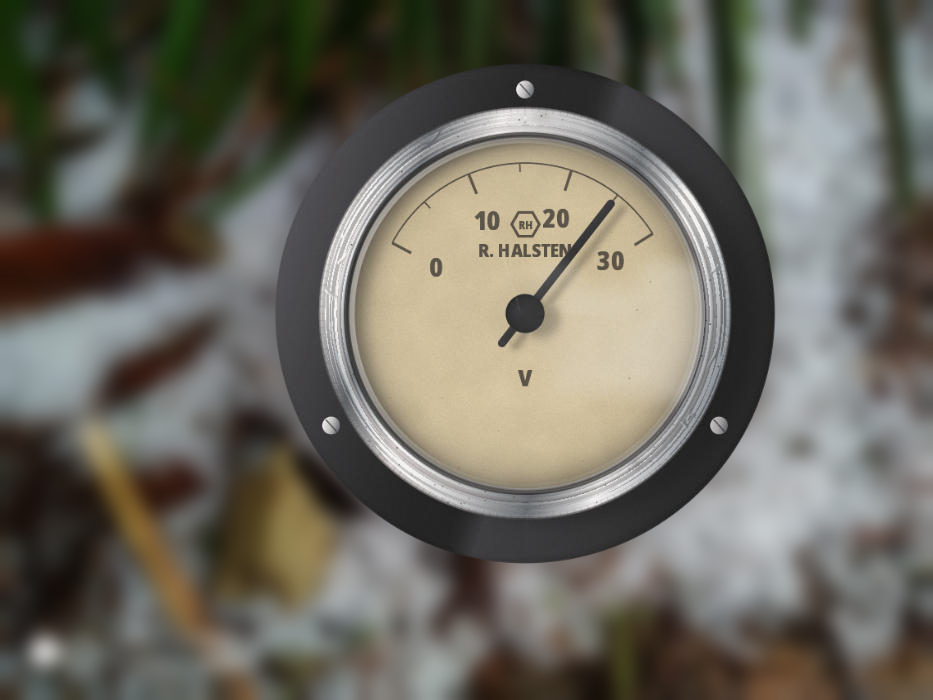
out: **25** V
